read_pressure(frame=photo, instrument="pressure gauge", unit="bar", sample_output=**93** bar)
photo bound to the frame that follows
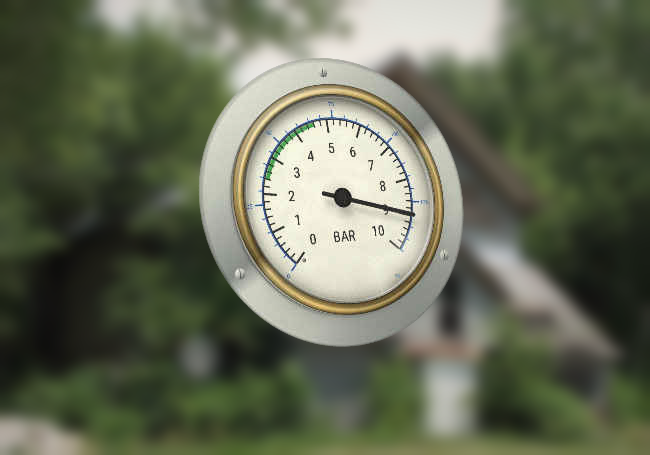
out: **9** bar
